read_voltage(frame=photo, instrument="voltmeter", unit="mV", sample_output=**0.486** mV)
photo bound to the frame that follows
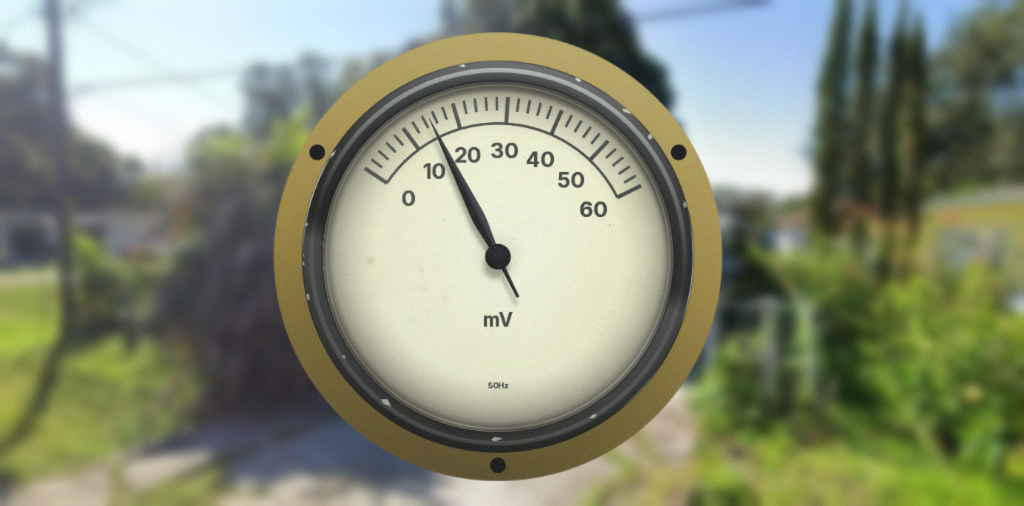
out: **15** mV
